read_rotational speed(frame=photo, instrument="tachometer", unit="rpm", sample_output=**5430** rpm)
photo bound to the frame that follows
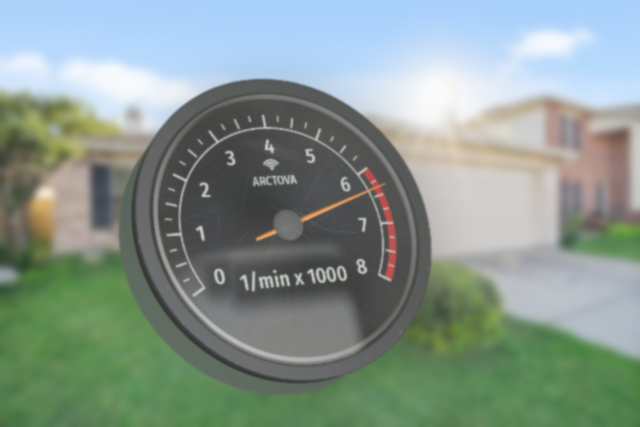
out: **6375** rpm
